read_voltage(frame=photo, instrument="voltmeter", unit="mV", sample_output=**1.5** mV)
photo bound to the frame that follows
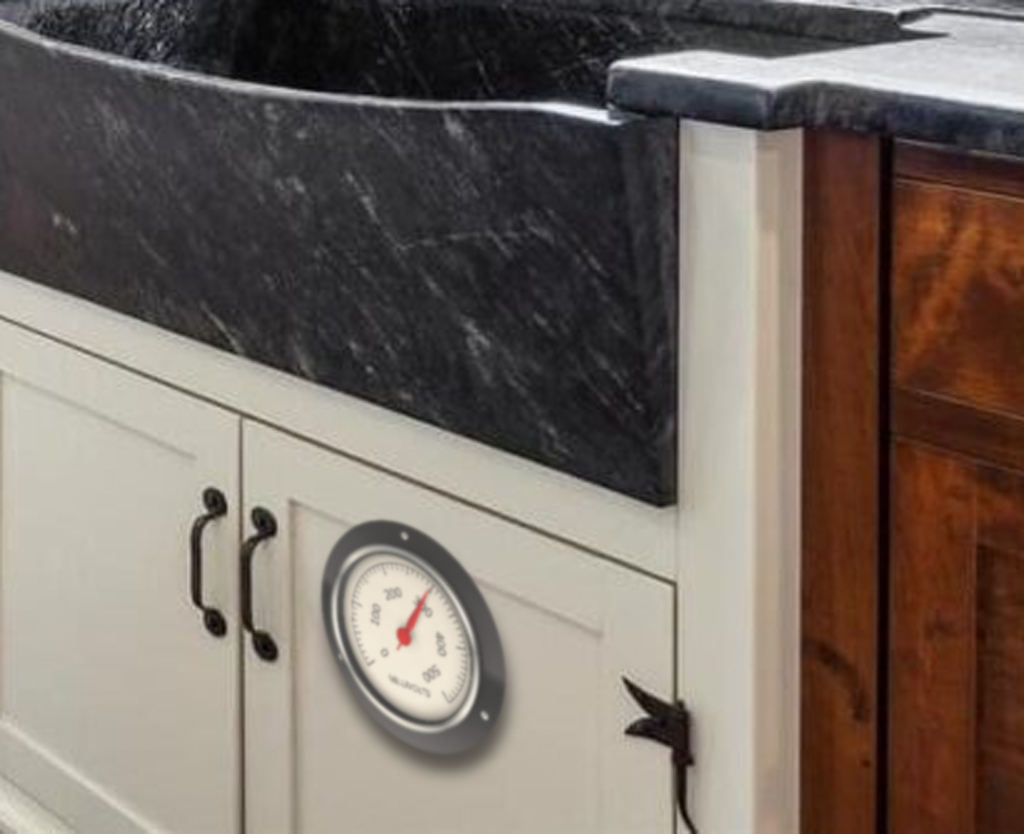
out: **300** mV
